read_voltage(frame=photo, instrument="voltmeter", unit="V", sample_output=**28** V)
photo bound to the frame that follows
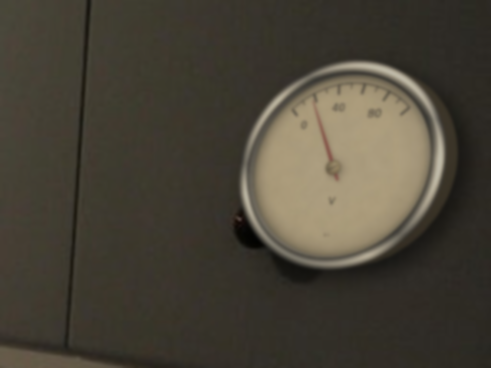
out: **20** V
